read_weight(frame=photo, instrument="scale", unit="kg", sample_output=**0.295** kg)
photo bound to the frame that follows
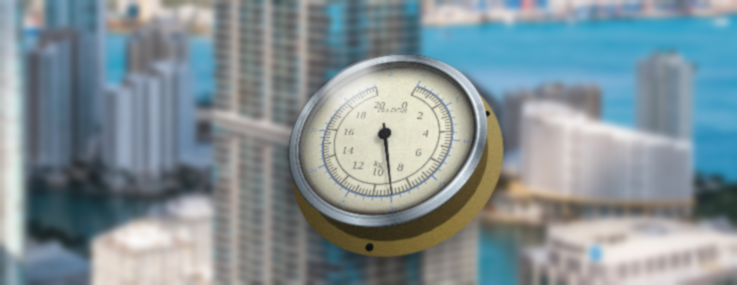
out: **9** kg
